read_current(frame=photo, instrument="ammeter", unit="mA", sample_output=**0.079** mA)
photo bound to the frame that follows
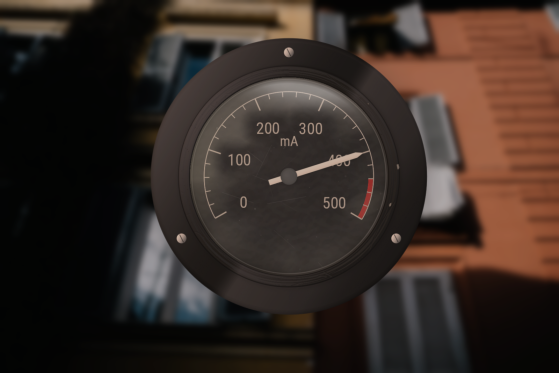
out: **400** mA
